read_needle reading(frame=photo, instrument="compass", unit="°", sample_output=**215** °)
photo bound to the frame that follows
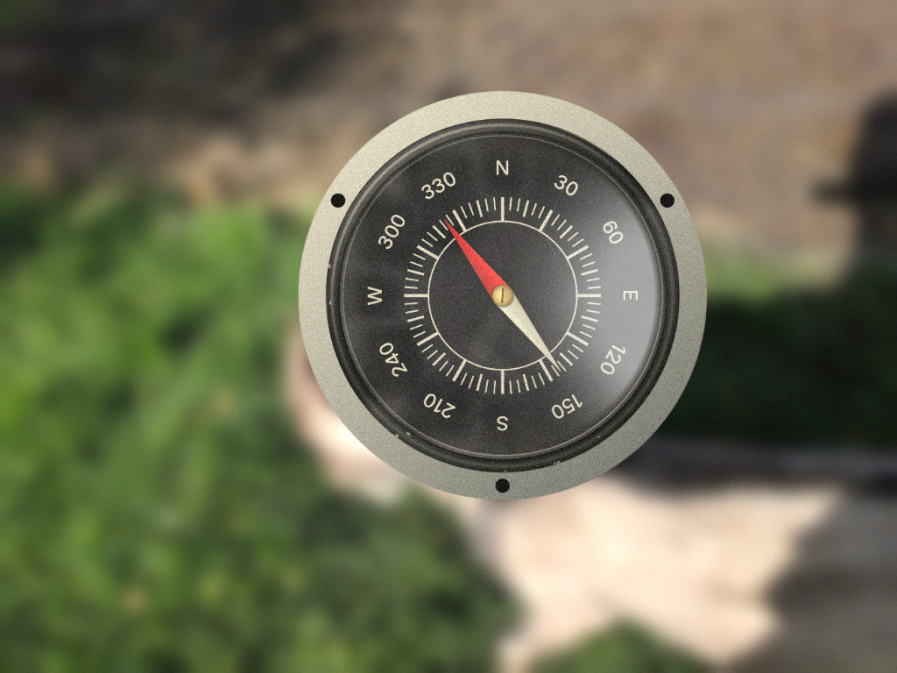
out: **322.5** °
